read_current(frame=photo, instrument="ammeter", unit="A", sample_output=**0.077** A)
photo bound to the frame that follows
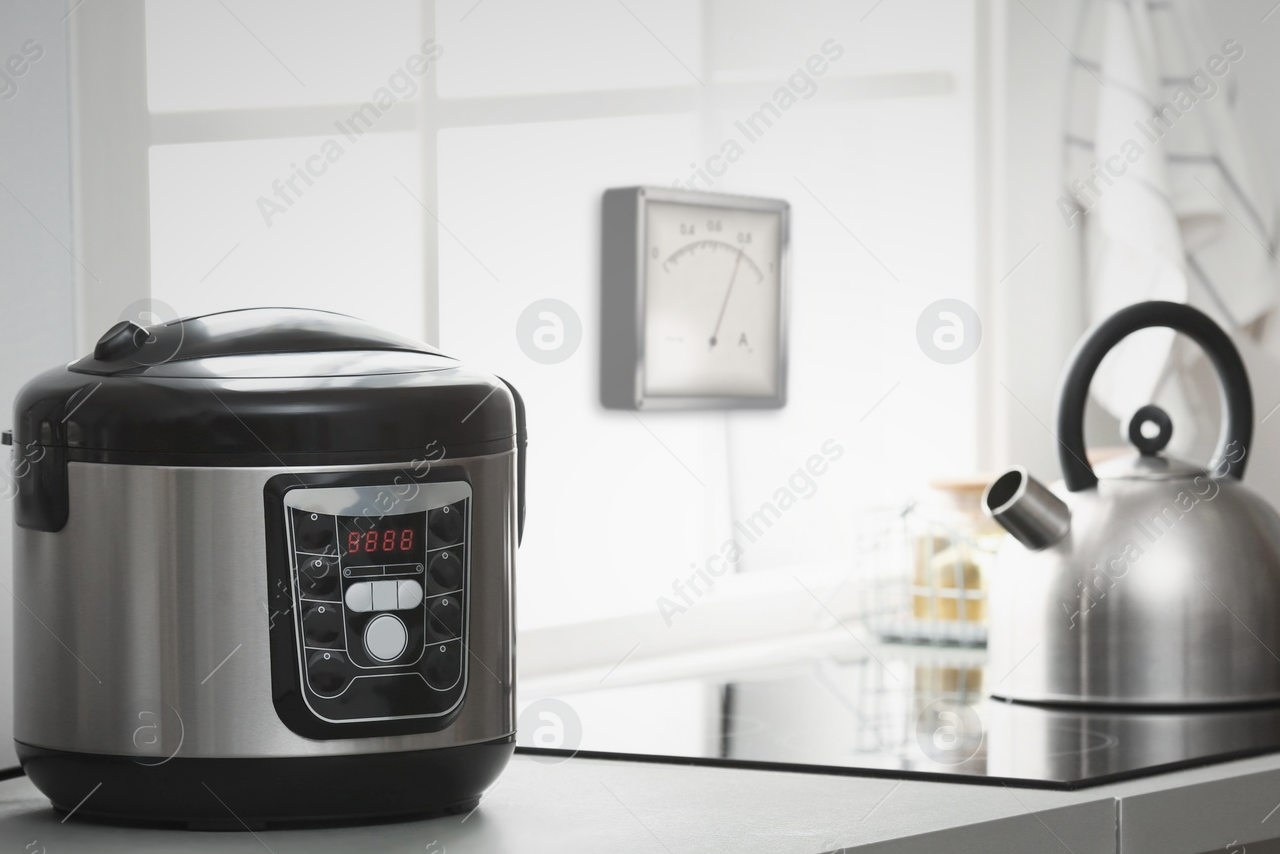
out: **0.8** A
